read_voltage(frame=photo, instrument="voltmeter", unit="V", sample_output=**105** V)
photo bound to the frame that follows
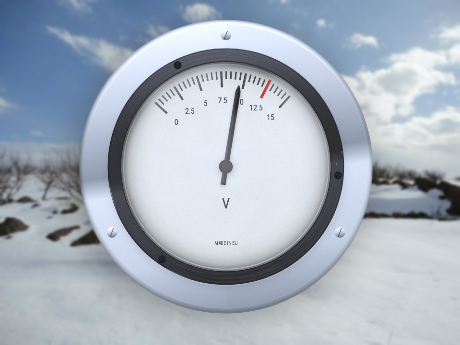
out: **9.5** V
